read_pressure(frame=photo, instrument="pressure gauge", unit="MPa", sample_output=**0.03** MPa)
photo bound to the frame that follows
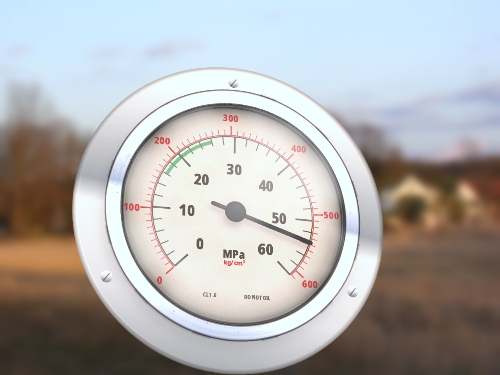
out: **54** MPa
